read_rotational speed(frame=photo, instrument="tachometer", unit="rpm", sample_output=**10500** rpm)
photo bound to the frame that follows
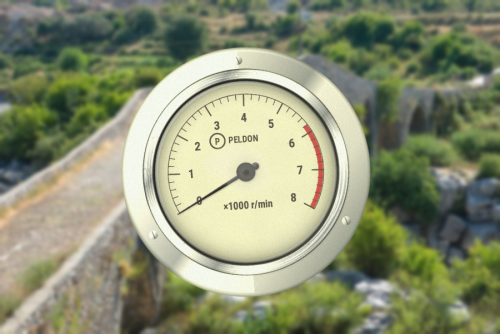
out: **0** rpm
